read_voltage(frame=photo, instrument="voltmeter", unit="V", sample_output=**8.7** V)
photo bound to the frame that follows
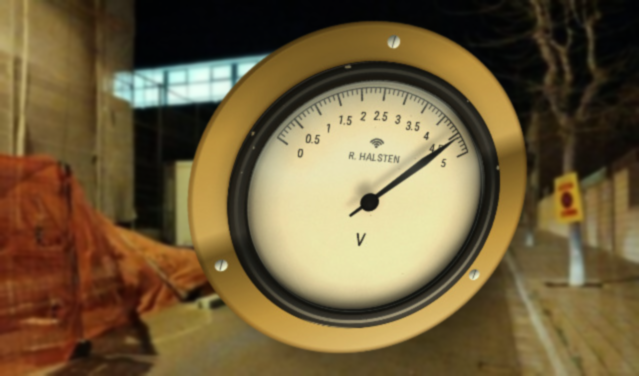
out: **4.5** V
